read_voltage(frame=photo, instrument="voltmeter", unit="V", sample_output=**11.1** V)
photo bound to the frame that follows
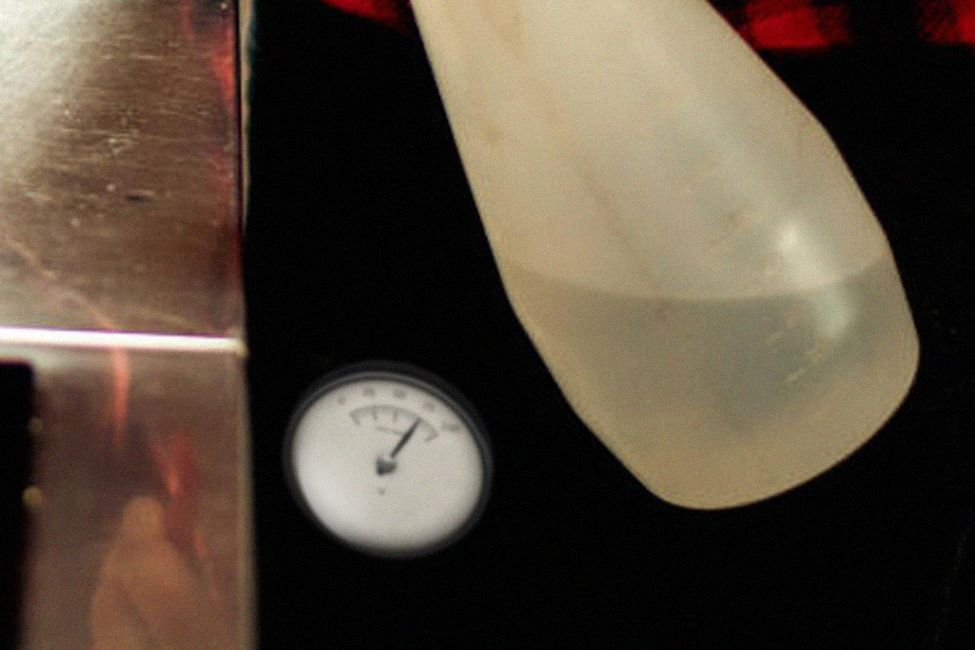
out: **75** V
